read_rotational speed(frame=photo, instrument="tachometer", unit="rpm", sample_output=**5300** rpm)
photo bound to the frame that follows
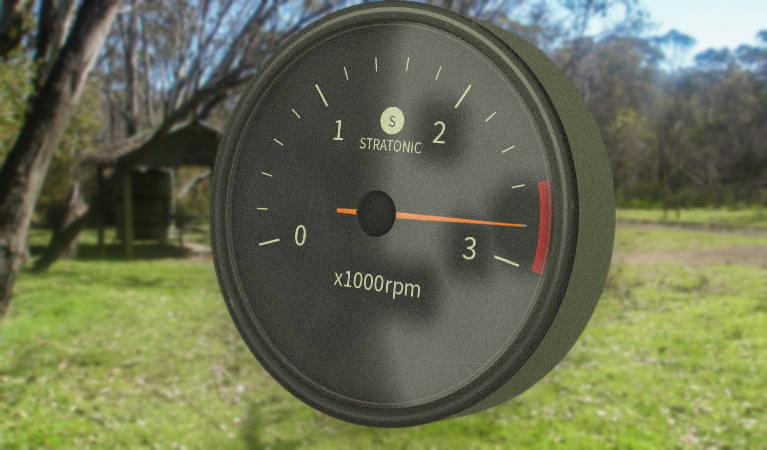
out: **2800** rpm
